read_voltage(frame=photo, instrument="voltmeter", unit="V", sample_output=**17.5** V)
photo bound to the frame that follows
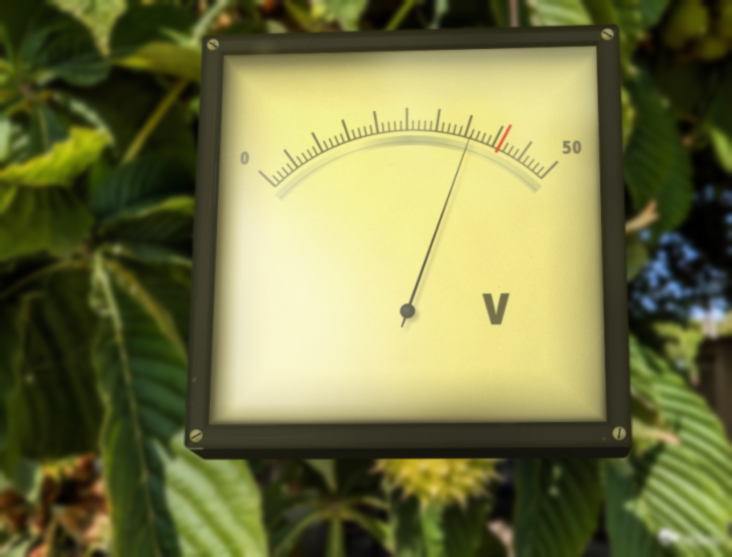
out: **36** V
